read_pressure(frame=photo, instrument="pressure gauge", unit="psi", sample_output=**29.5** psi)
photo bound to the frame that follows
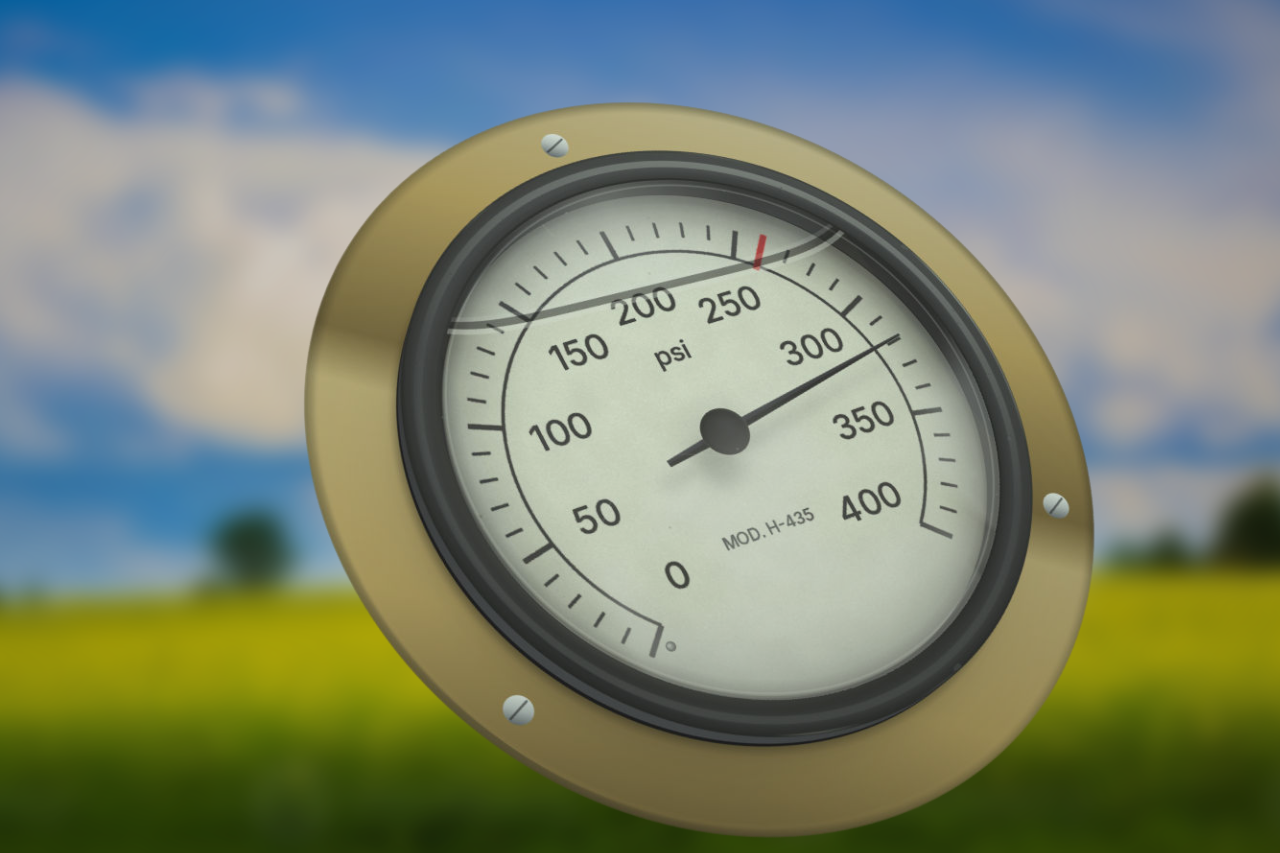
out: **320** psi
